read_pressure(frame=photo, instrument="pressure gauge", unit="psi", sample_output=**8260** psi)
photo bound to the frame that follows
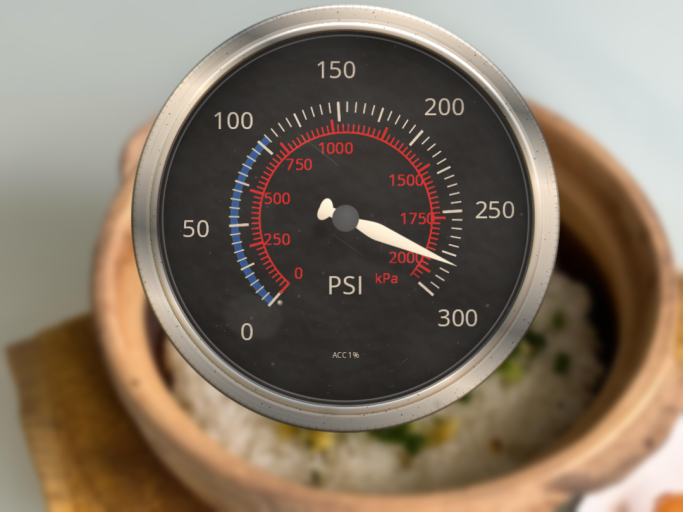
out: **280** psi
